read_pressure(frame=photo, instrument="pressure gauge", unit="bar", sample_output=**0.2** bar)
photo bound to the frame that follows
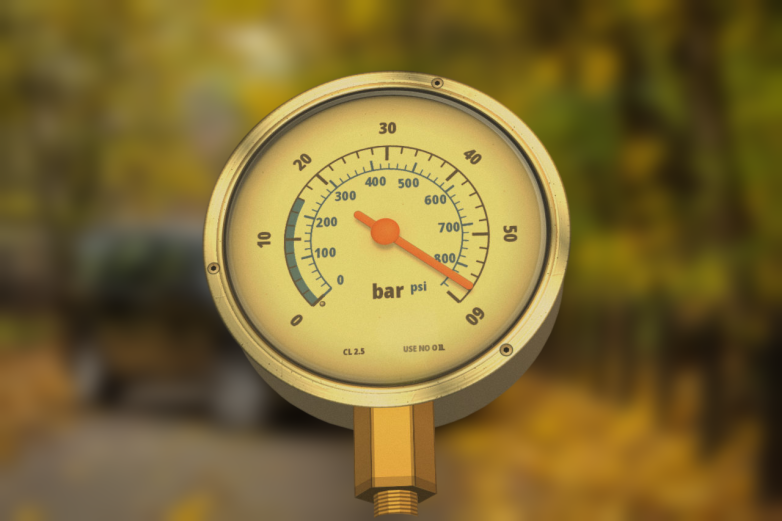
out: **58** bar
